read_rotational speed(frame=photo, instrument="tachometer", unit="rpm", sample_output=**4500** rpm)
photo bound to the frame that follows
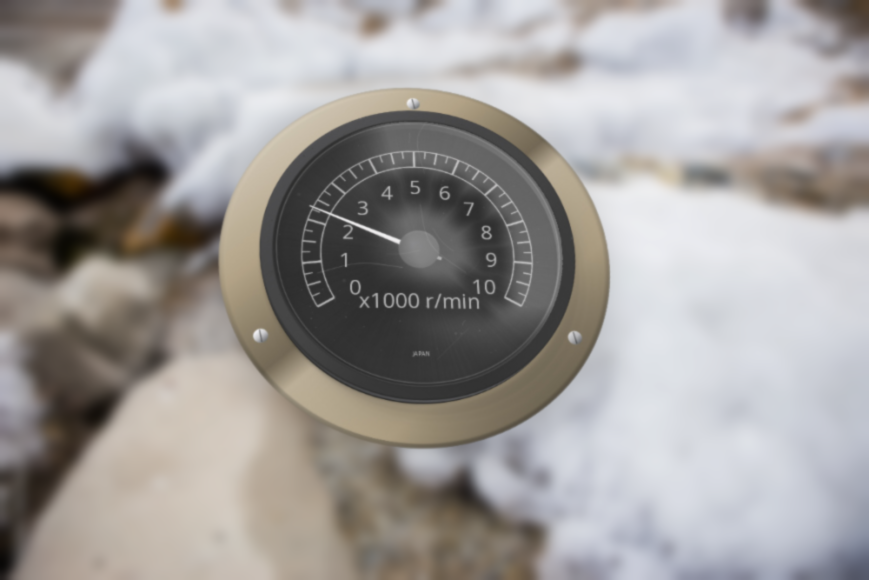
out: **2250** rpm
